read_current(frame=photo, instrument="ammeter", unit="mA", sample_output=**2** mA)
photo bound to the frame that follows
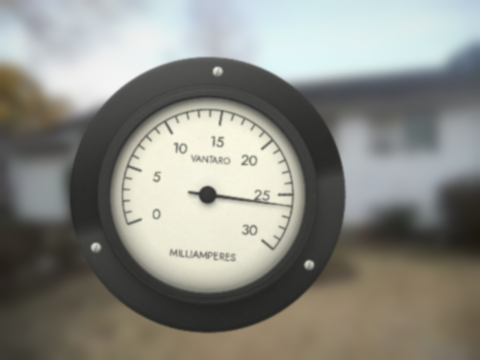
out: **26** mA
